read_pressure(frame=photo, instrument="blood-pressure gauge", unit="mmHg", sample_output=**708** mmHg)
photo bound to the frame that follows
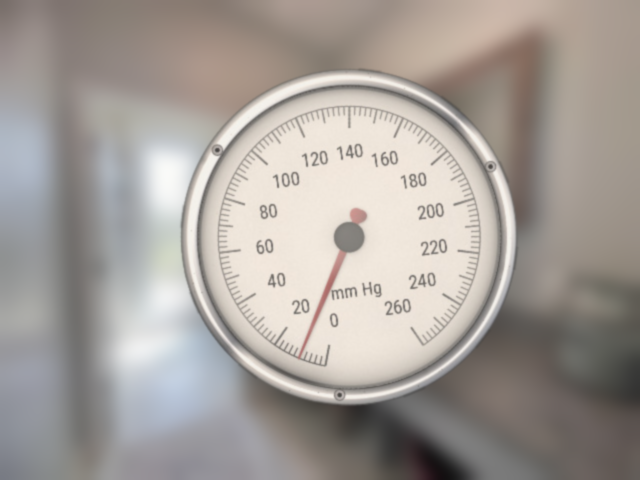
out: **10** mmHg
